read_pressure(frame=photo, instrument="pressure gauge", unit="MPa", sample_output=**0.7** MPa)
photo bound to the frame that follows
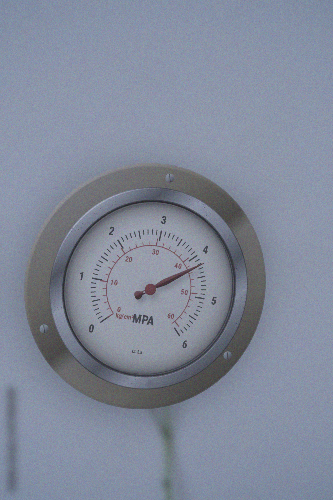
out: **4.2** MPa
